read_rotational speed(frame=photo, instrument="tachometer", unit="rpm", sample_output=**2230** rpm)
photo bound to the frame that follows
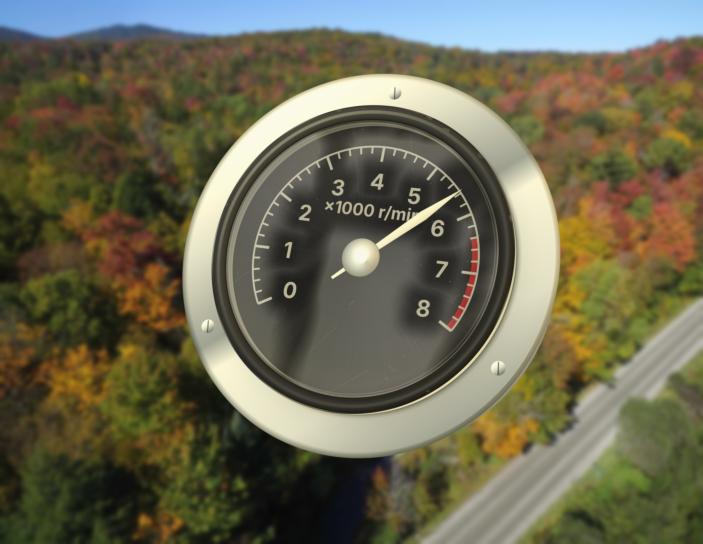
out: **5600** rpm
